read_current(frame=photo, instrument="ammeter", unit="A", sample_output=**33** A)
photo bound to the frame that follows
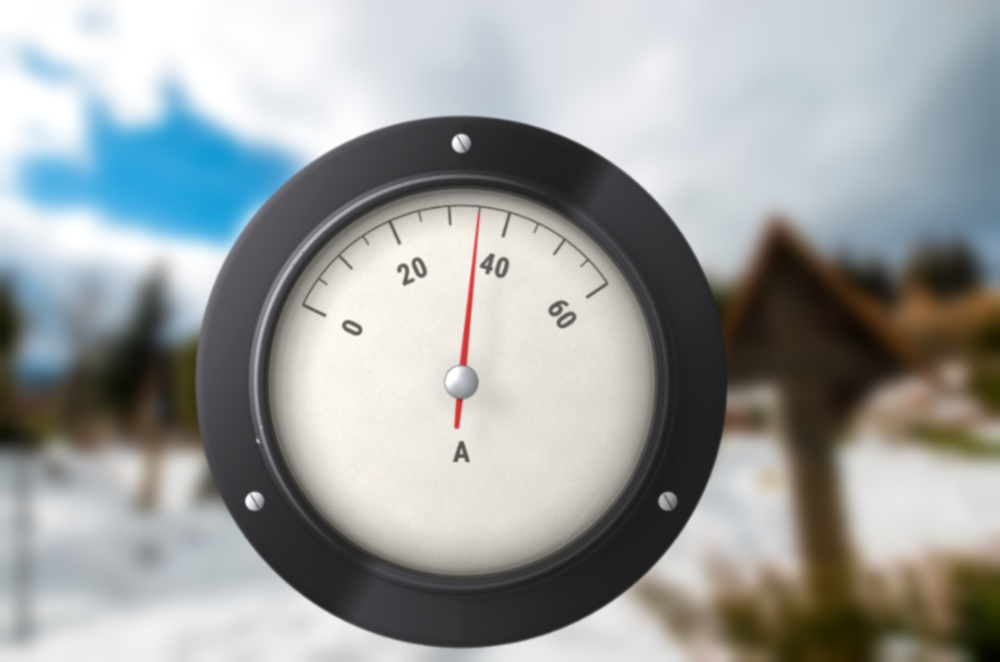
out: **35** A
